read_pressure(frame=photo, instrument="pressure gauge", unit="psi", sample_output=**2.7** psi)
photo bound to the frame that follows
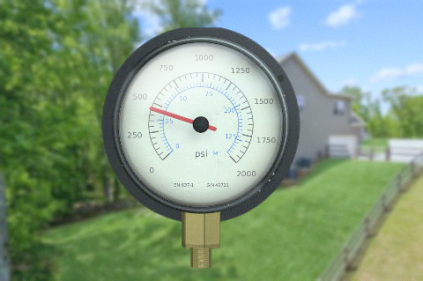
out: **450** psi
